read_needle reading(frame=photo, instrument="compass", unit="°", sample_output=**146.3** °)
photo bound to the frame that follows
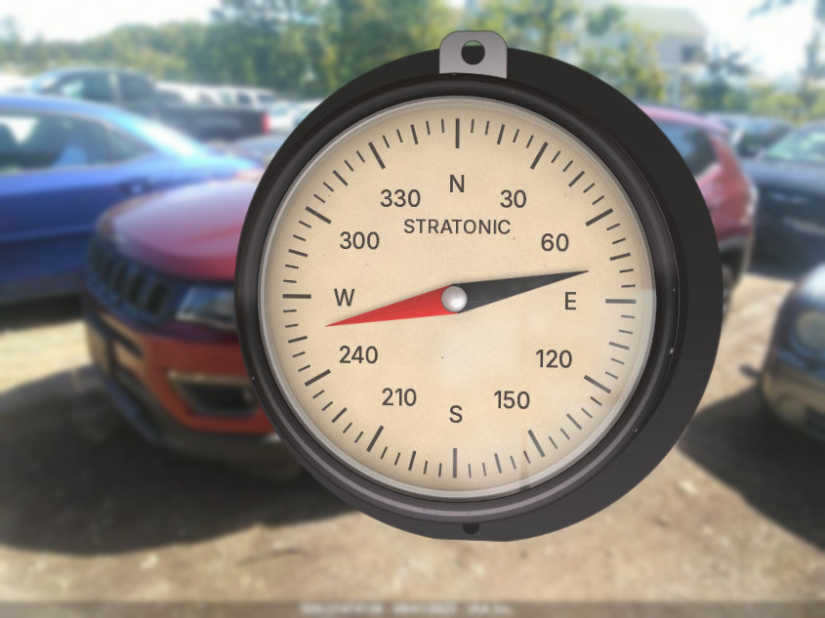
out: **257.5** °
